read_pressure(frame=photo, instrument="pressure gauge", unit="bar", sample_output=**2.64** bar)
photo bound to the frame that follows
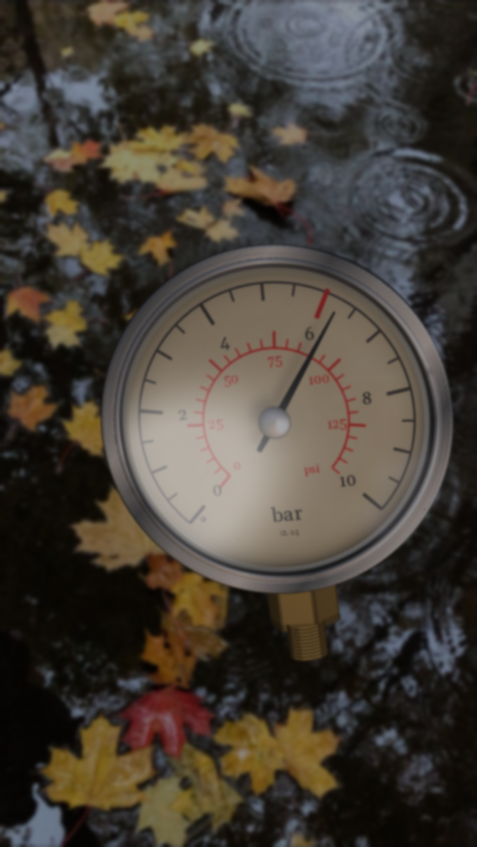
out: **6.25** bar
